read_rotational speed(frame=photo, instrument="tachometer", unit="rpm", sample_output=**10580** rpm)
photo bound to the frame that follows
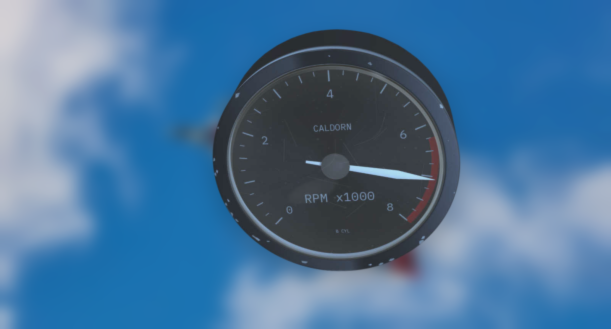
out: **7000** rpm
